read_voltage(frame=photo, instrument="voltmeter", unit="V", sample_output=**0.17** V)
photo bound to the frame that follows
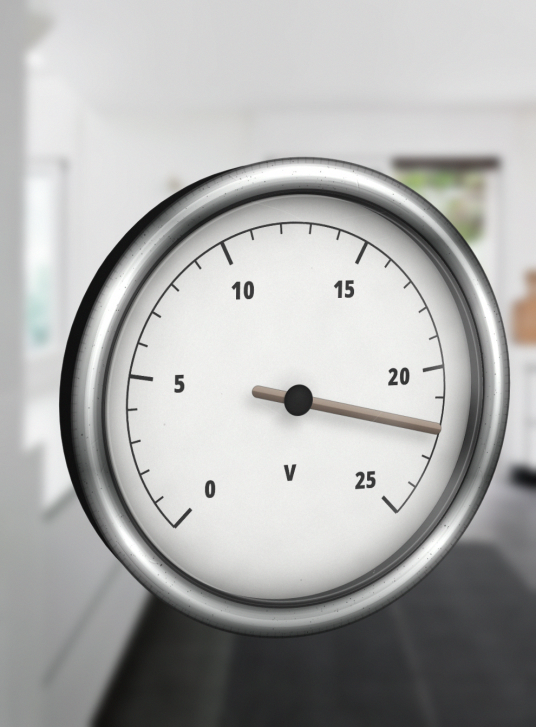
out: **22** V
